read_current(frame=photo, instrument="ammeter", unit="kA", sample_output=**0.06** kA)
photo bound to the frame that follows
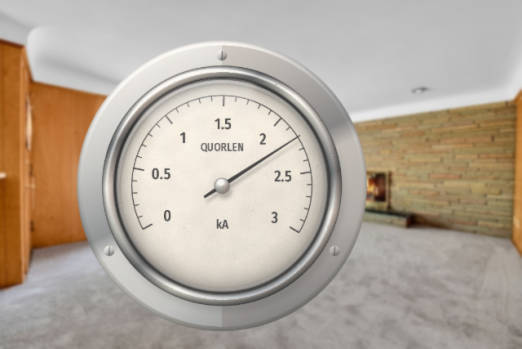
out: **2.2** kA
